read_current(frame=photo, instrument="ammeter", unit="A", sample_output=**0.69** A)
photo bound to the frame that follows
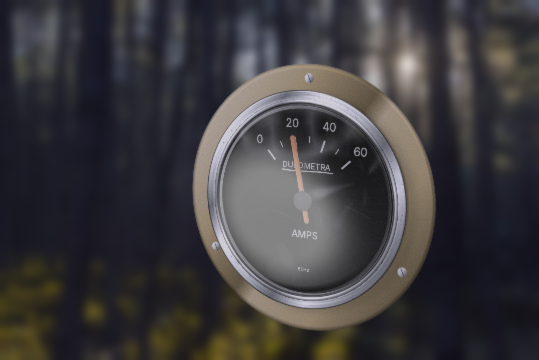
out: **20** A
